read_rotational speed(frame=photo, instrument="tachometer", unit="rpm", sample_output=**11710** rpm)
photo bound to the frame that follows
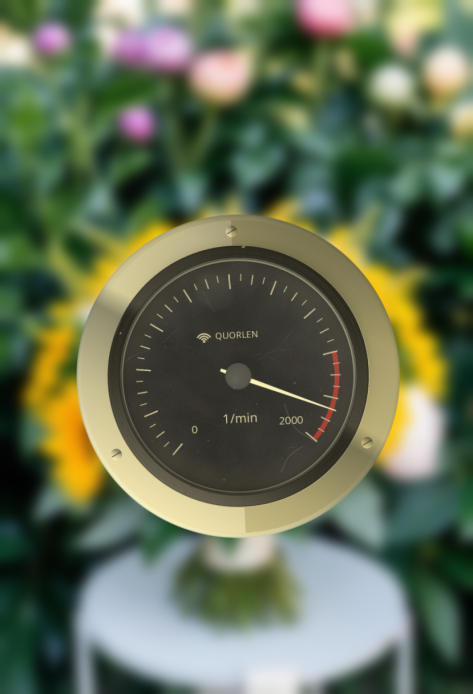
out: **1850** rpm
